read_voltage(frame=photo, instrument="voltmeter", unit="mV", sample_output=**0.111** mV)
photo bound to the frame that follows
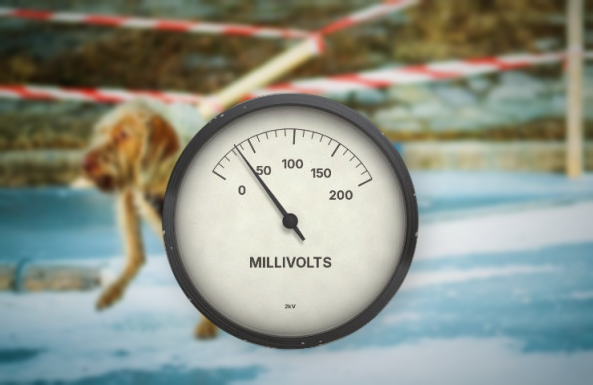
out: **35** mV
